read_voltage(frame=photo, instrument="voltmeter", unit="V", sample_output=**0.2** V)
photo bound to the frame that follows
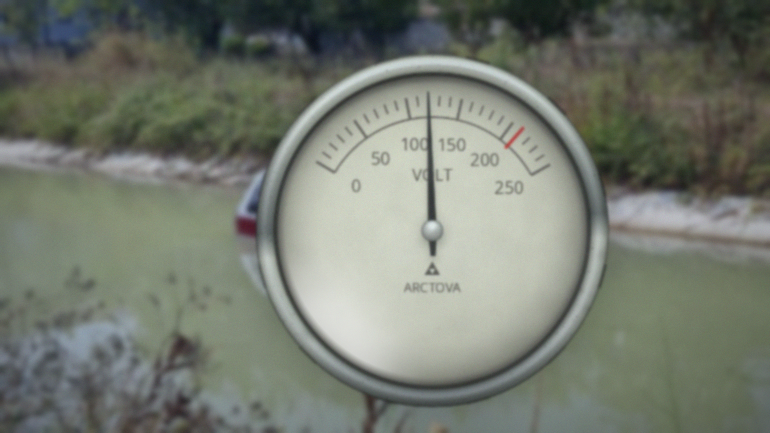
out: **120** V
